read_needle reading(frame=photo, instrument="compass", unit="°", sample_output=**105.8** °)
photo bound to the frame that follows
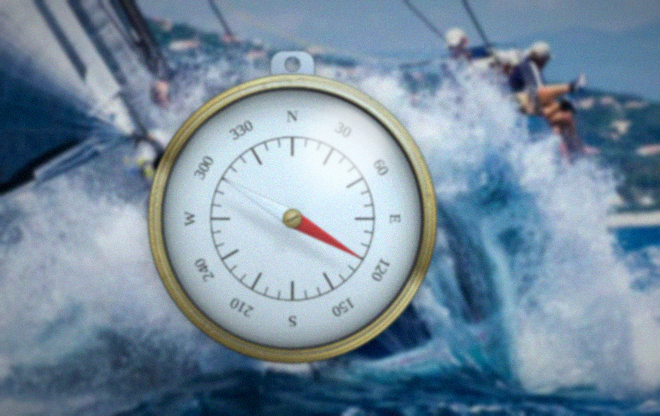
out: **120** °
